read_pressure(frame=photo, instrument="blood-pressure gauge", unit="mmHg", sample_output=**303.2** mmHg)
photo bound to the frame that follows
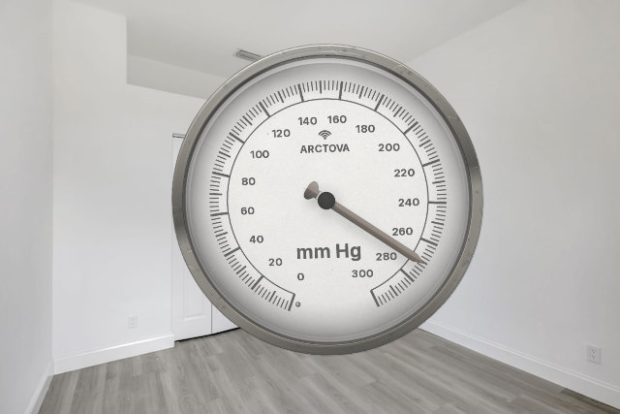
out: **270** mmHg
